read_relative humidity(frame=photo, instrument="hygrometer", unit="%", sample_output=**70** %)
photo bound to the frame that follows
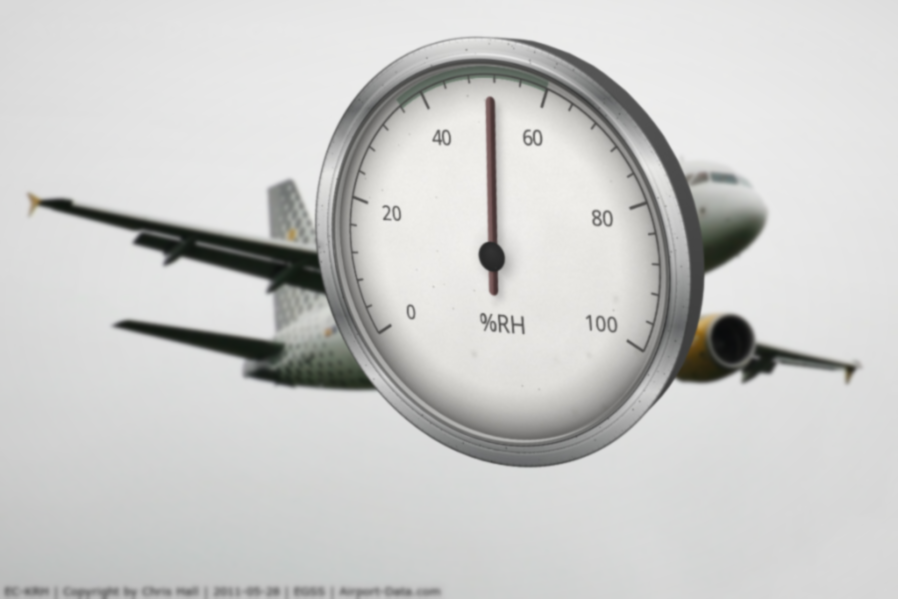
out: **52** %
